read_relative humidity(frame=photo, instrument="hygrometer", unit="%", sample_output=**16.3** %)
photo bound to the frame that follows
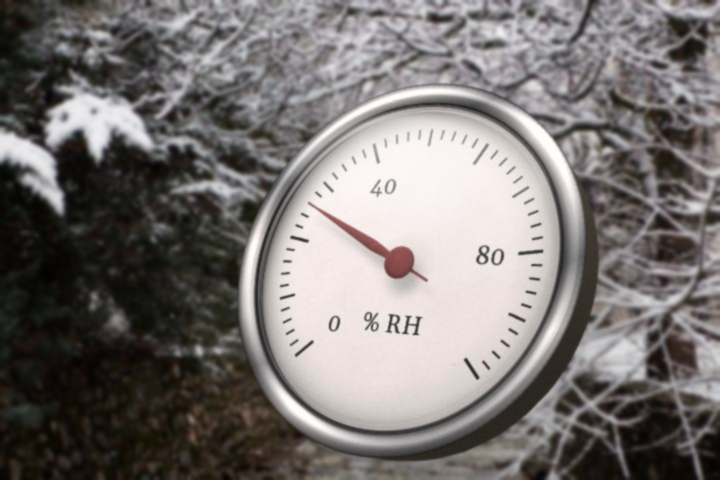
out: **26** %
